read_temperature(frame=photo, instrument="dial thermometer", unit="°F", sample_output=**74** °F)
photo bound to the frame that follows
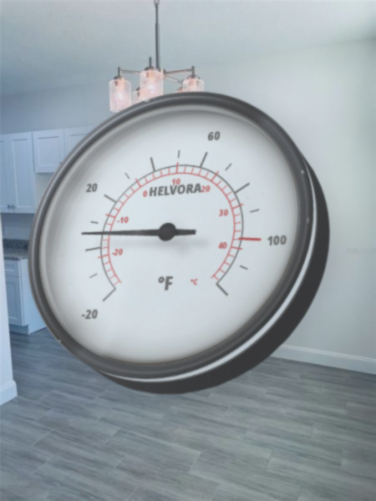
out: **5** °F
